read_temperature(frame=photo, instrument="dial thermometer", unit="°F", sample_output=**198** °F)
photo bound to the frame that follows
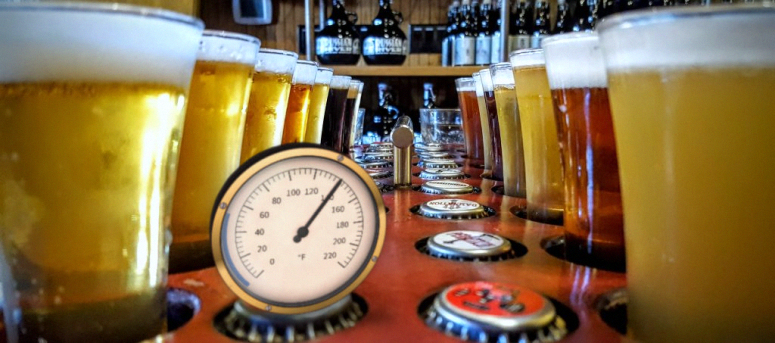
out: **140** °F
